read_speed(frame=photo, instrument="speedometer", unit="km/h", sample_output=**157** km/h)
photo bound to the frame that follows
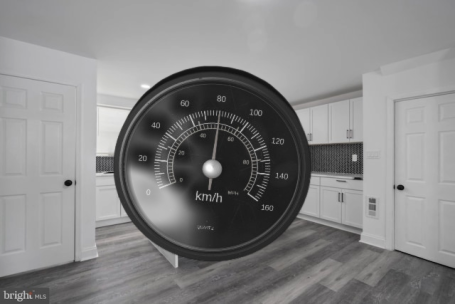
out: **80** km/h
